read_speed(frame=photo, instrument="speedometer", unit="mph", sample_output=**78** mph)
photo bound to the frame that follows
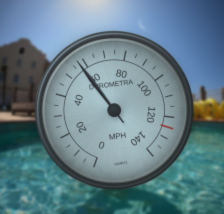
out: **57.5** mph
